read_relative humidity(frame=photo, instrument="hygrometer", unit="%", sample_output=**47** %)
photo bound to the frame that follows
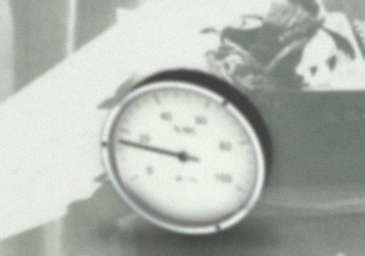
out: **16** %
